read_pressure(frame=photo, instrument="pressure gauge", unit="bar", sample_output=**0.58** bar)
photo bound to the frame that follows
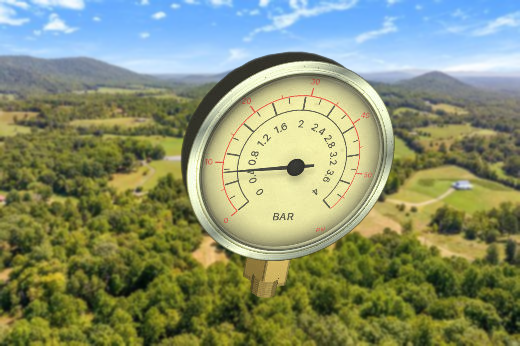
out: **0.6** bar
